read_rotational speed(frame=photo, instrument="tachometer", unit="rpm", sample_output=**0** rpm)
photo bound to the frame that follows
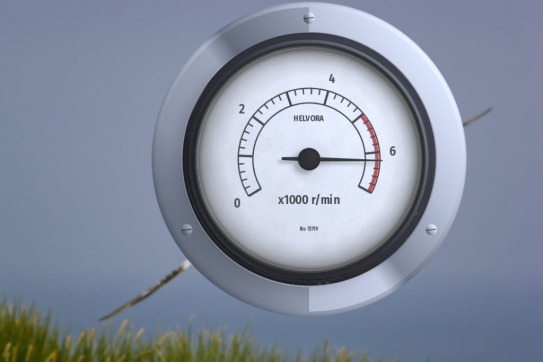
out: **6200** rpm
